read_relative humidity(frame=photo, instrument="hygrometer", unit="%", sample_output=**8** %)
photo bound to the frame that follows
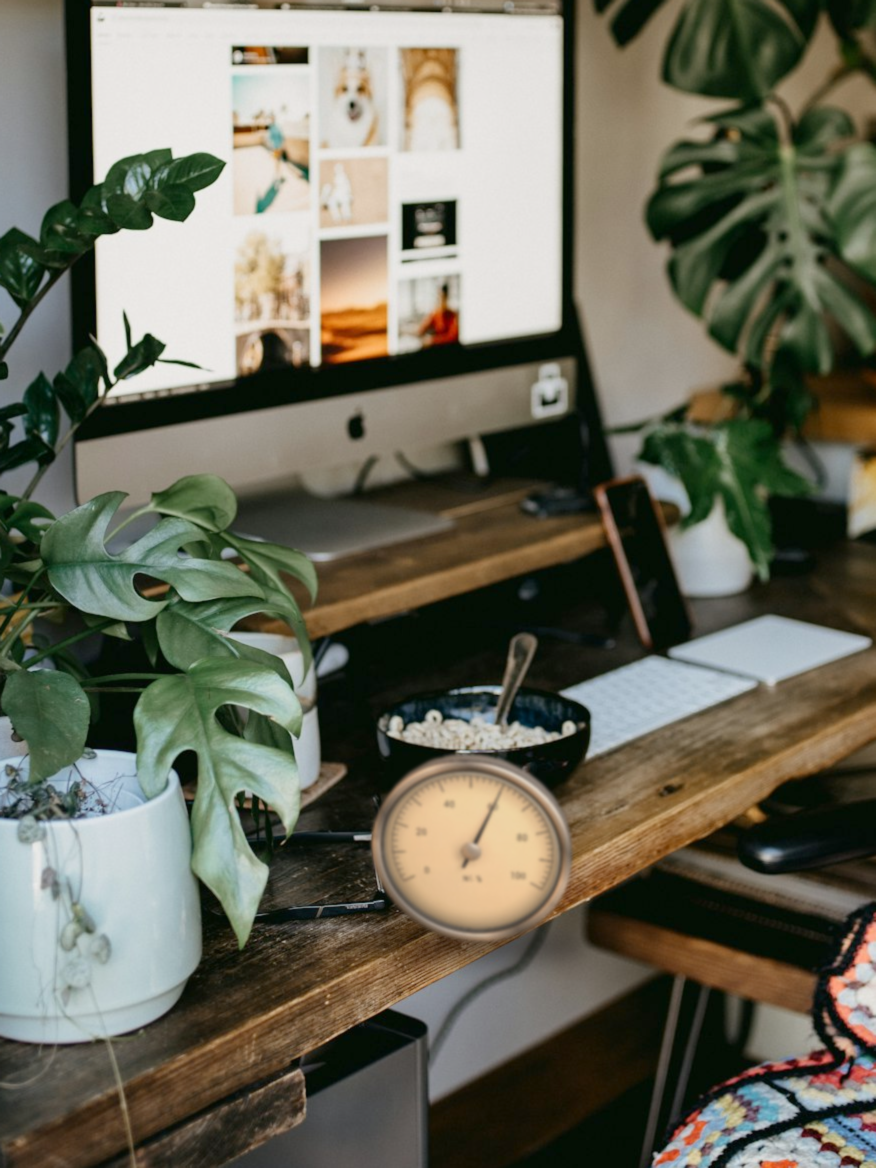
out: **60** %
